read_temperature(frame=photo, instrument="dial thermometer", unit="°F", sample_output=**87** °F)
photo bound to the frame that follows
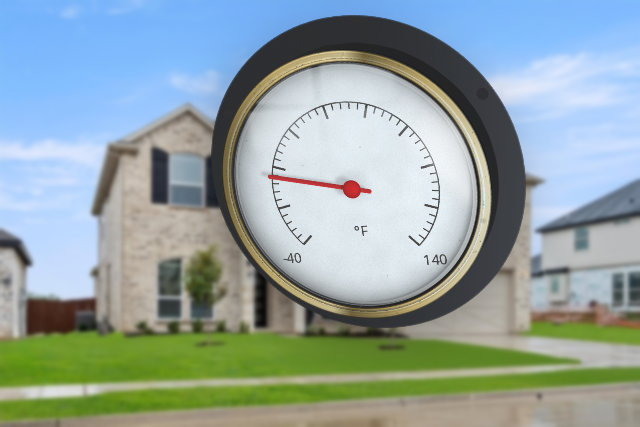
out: **-4** °F
